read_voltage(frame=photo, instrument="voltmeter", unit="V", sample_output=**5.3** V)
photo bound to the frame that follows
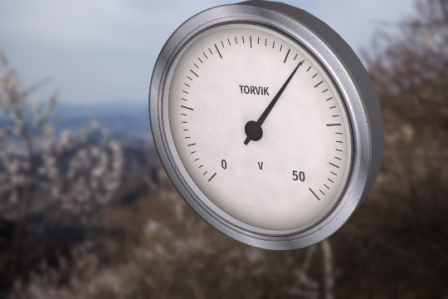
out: **32** V
